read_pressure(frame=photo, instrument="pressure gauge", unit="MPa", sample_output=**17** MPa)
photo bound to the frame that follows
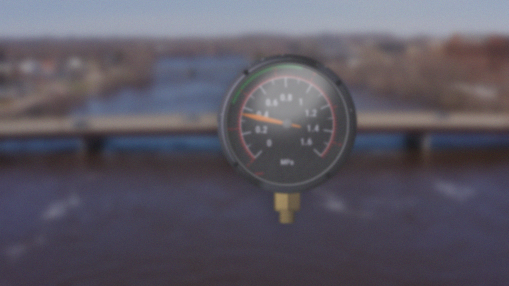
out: **0.35** MPa
